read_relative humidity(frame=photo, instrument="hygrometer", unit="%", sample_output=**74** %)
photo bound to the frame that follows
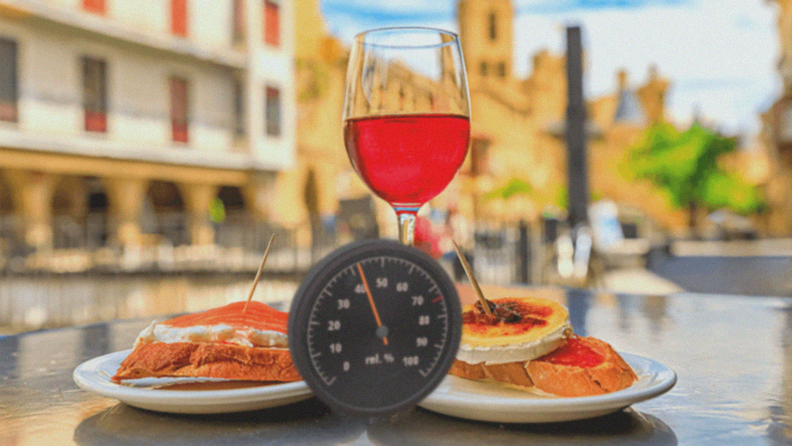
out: **42** %
